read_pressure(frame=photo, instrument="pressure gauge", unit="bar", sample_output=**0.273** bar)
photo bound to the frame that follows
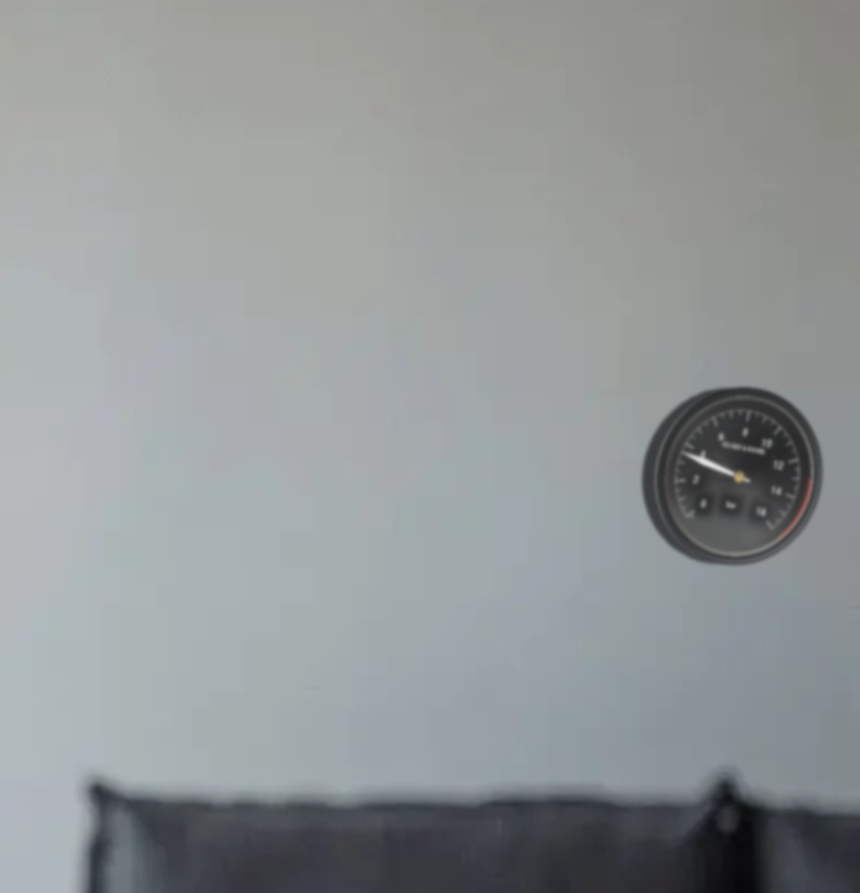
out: **3.5** bar
